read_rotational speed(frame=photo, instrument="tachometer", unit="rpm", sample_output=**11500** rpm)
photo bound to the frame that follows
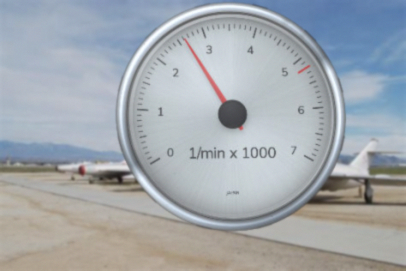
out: **2600** rpm
